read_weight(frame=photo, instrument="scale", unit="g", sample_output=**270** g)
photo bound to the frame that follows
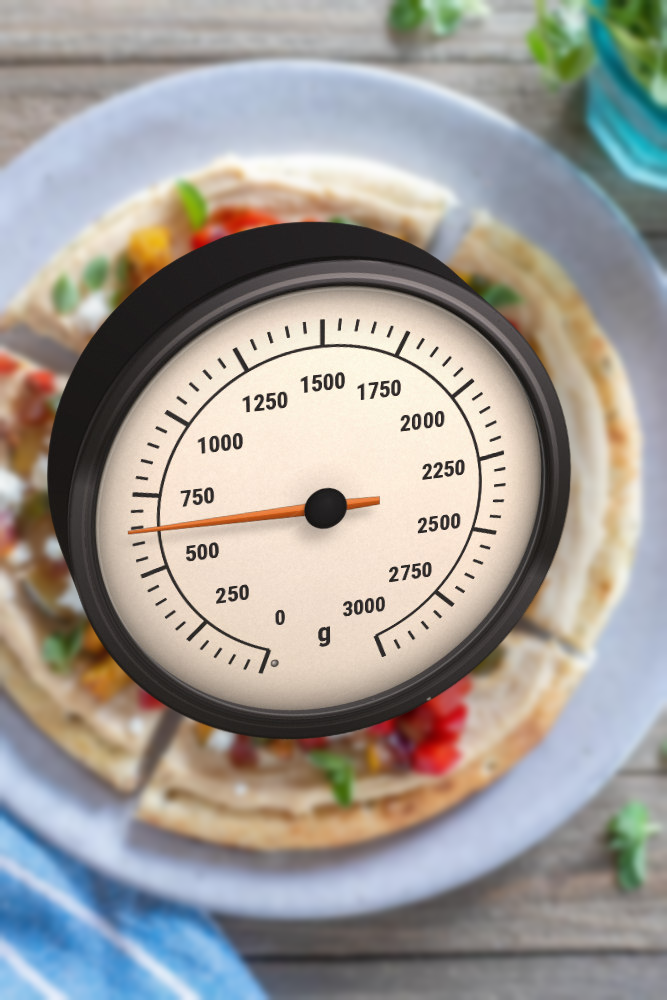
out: **650** g
